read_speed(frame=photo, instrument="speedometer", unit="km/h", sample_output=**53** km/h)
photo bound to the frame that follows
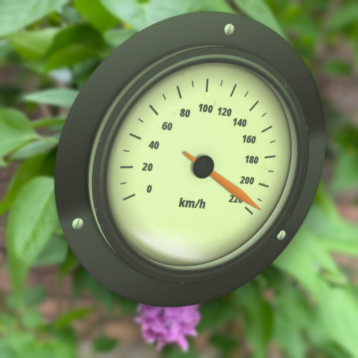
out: **215** km/h
